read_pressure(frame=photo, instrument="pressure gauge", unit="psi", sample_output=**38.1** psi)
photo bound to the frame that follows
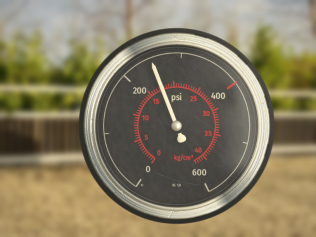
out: **250** psi
